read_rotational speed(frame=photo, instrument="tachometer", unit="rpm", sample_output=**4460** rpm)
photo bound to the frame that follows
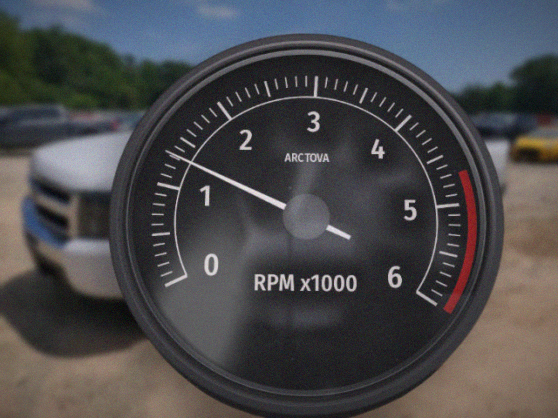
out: **1300** rpm
